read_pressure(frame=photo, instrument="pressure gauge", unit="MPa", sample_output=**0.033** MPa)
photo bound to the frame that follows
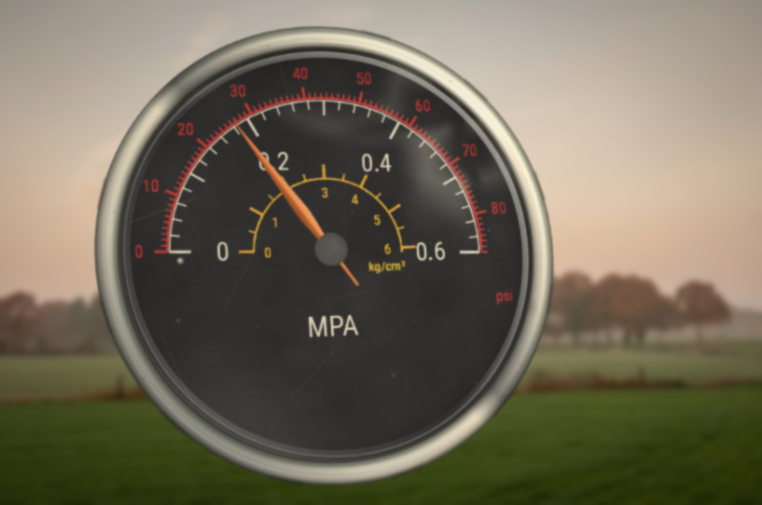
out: **0.18** MPa
